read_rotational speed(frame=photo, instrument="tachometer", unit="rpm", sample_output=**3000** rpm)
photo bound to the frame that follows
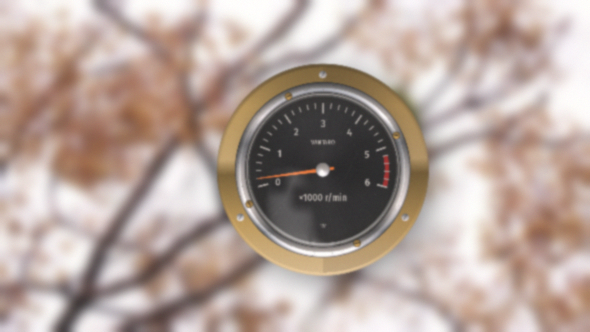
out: **200** rpm
